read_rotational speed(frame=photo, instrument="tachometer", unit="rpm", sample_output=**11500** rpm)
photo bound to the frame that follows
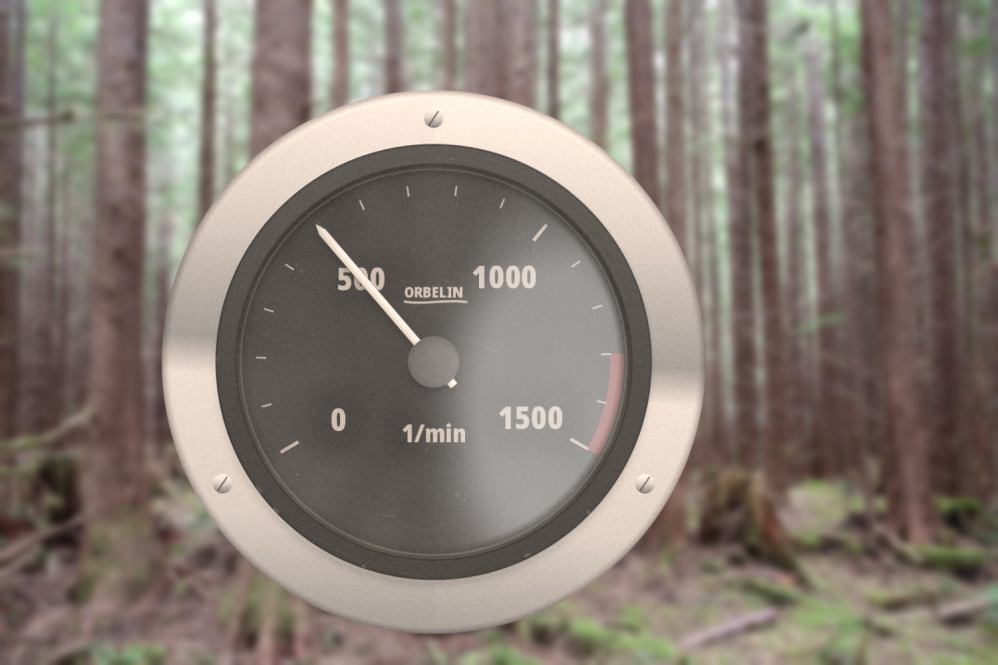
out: **500** rpm
